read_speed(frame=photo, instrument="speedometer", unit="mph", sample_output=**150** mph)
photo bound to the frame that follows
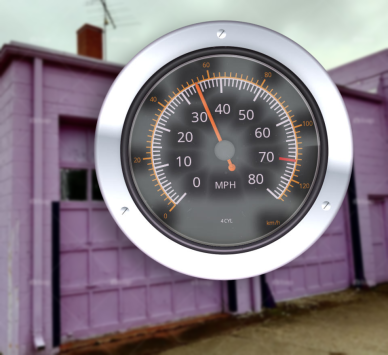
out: **34** mph
